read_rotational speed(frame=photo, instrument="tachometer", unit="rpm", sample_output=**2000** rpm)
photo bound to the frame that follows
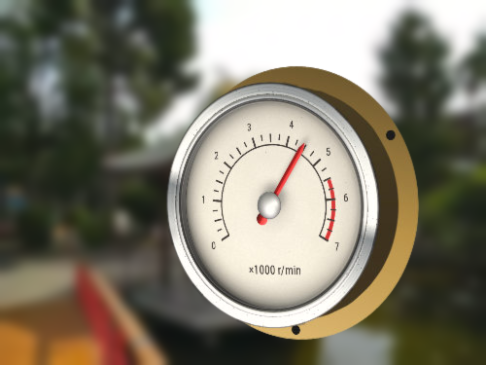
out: **4500** rpm
